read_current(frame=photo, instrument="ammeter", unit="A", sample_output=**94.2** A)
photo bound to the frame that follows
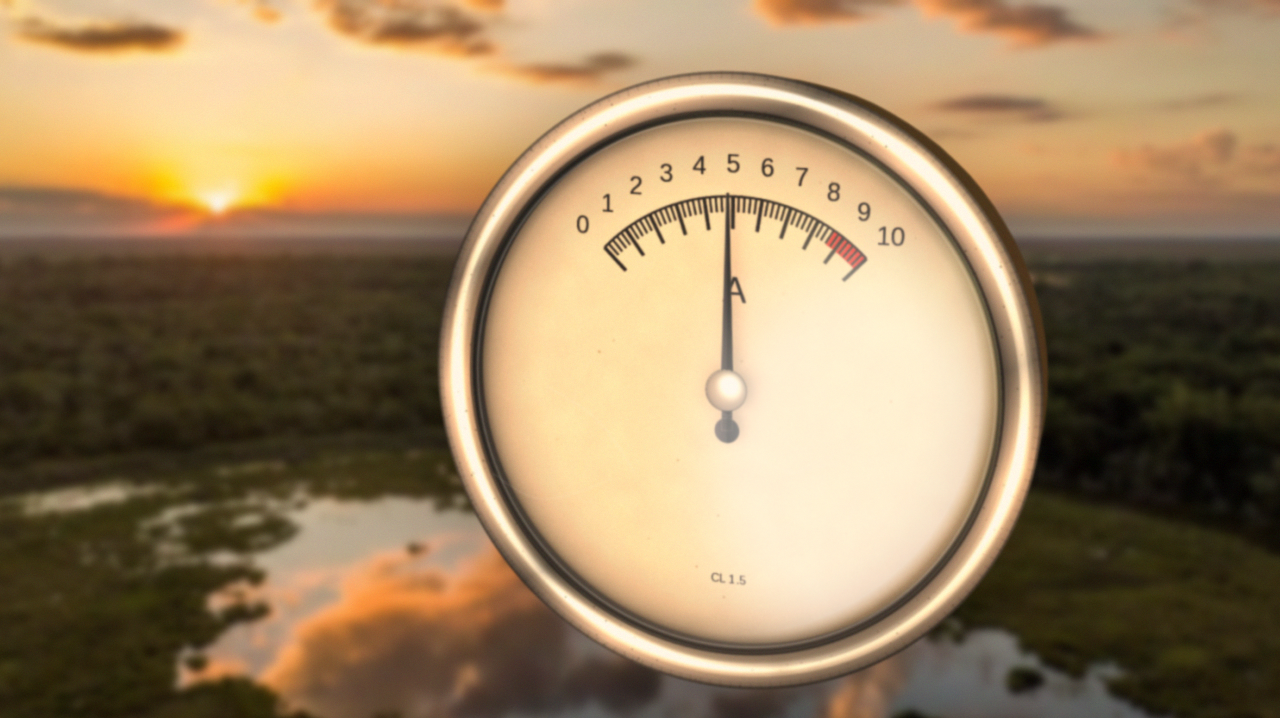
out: **5** A
